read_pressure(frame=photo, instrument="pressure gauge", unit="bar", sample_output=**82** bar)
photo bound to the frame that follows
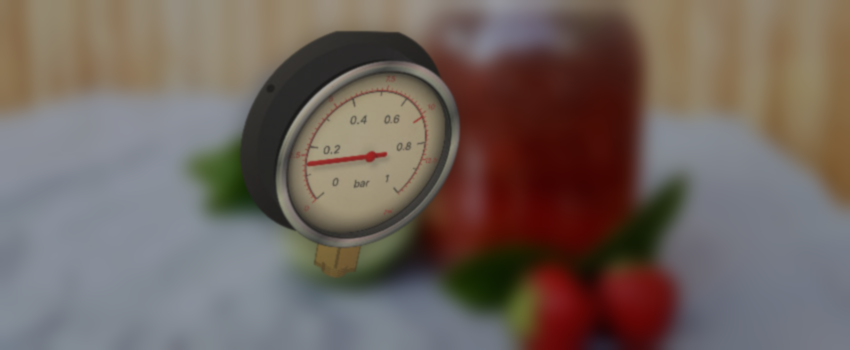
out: **0.15** bar
